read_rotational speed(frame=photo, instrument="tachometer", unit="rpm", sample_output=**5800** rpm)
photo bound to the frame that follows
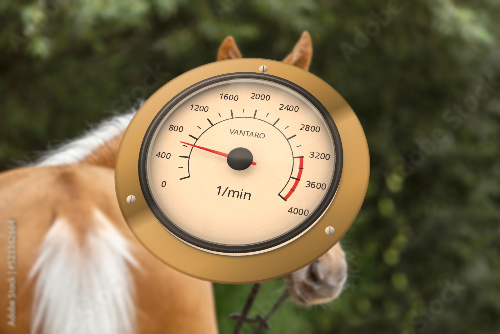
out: **600** rpm
